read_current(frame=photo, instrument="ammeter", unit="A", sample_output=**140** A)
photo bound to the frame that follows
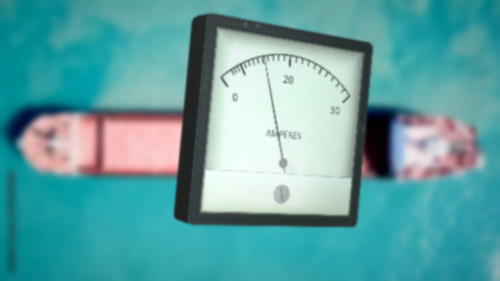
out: **15** A
